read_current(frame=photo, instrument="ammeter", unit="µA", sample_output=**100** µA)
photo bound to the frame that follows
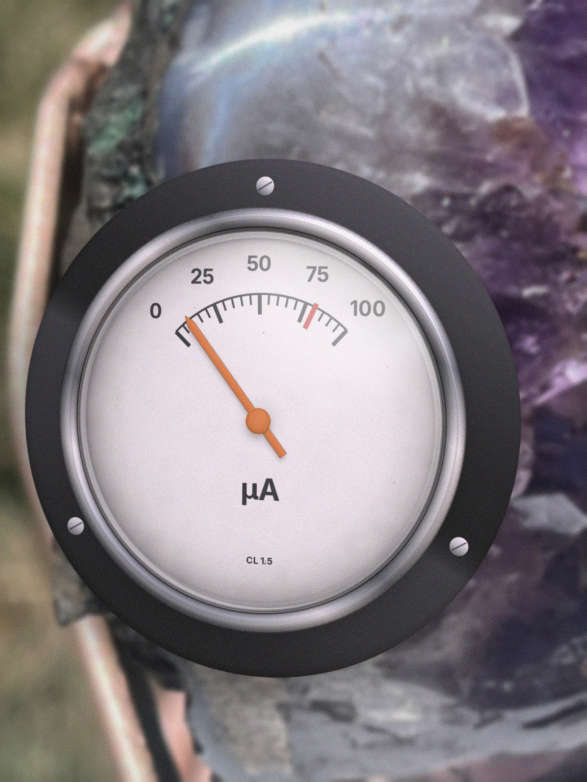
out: **10** µA
